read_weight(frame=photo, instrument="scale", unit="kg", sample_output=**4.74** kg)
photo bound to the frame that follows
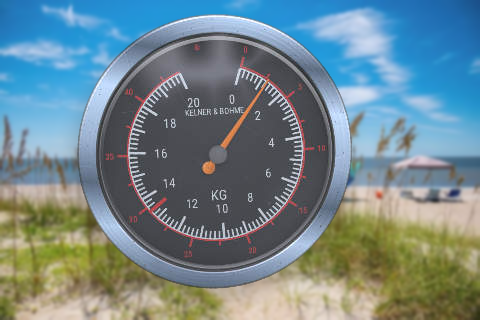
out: **1.2** kg
